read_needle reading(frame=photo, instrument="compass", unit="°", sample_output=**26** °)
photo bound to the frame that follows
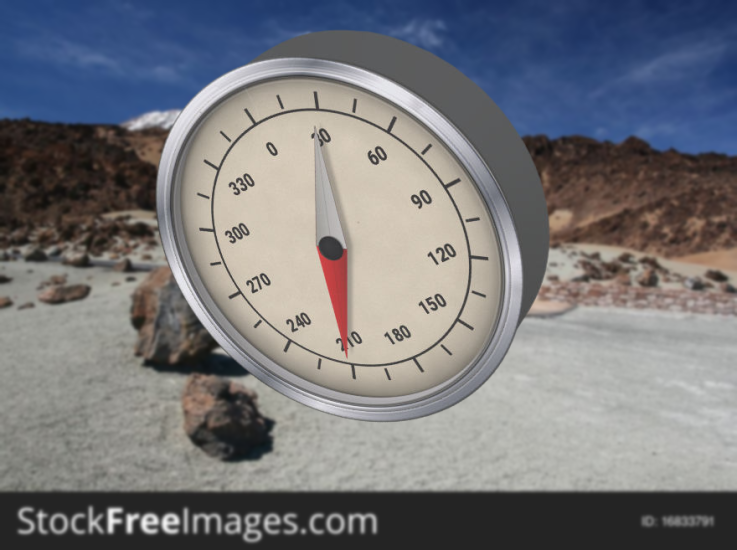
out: **210** °
